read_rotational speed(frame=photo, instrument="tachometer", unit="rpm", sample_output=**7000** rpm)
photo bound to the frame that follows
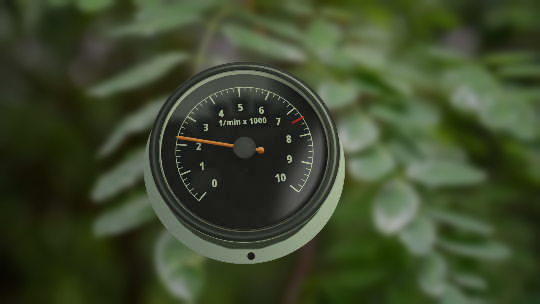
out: **2200** rpm
